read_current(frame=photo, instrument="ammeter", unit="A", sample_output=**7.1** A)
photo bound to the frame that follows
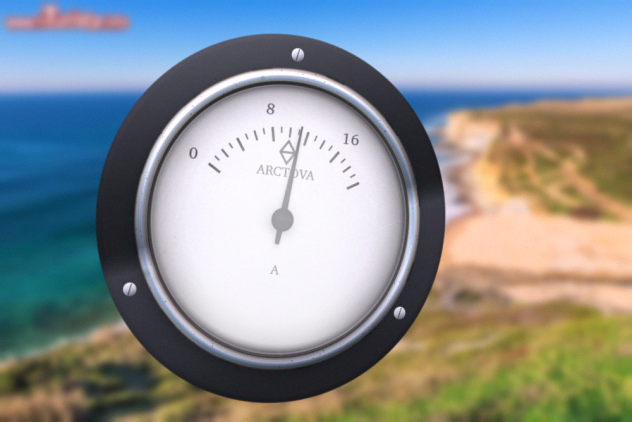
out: **11** A
